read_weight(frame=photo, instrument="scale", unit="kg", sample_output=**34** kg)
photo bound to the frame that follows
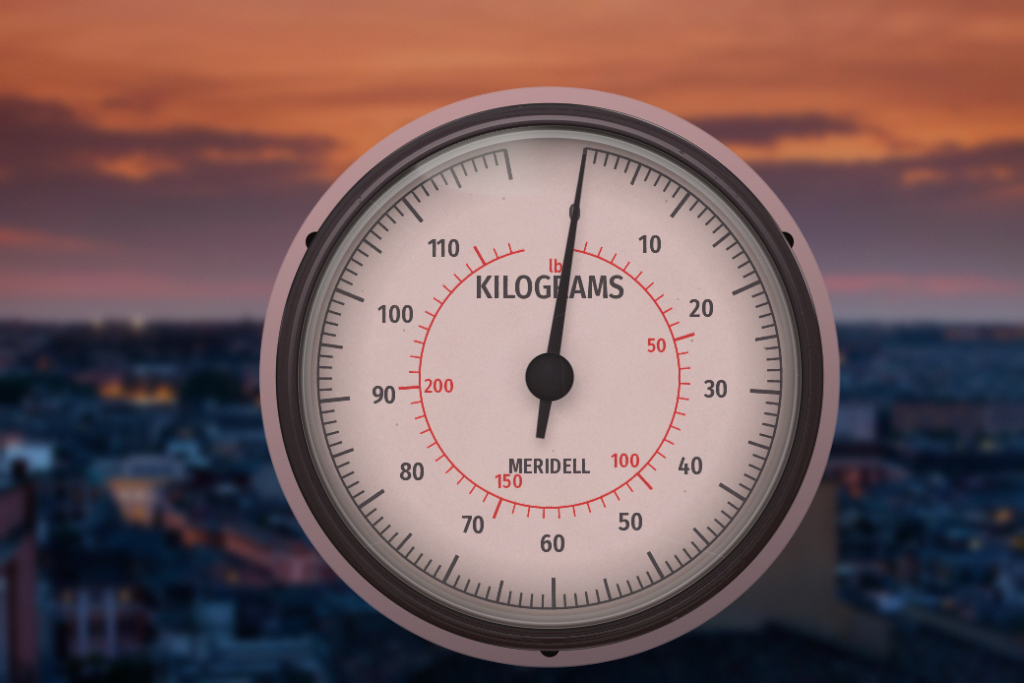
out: **0** kg
